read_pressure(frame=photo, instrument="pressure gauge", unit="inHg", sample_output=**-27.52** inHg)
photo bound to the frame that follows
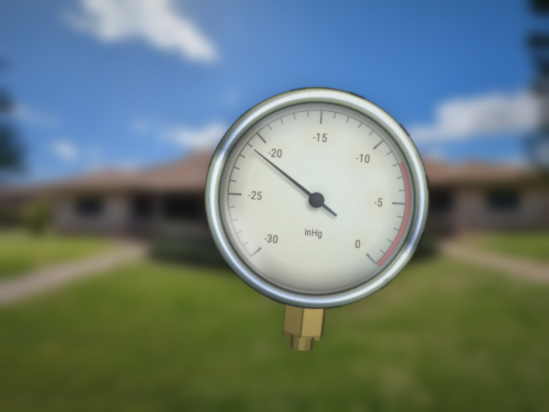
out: **-21** inHg
